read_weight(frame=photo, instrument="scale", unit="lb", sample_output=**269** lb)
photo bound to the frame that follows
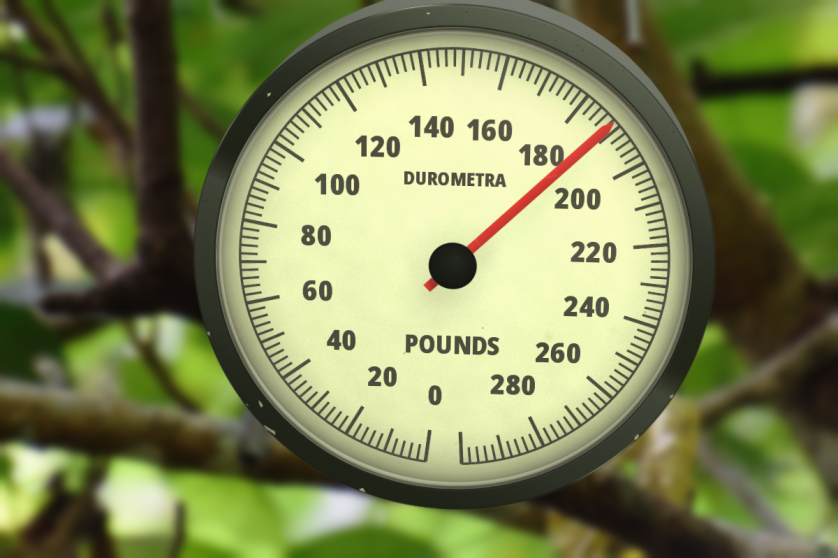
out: **188** lb
